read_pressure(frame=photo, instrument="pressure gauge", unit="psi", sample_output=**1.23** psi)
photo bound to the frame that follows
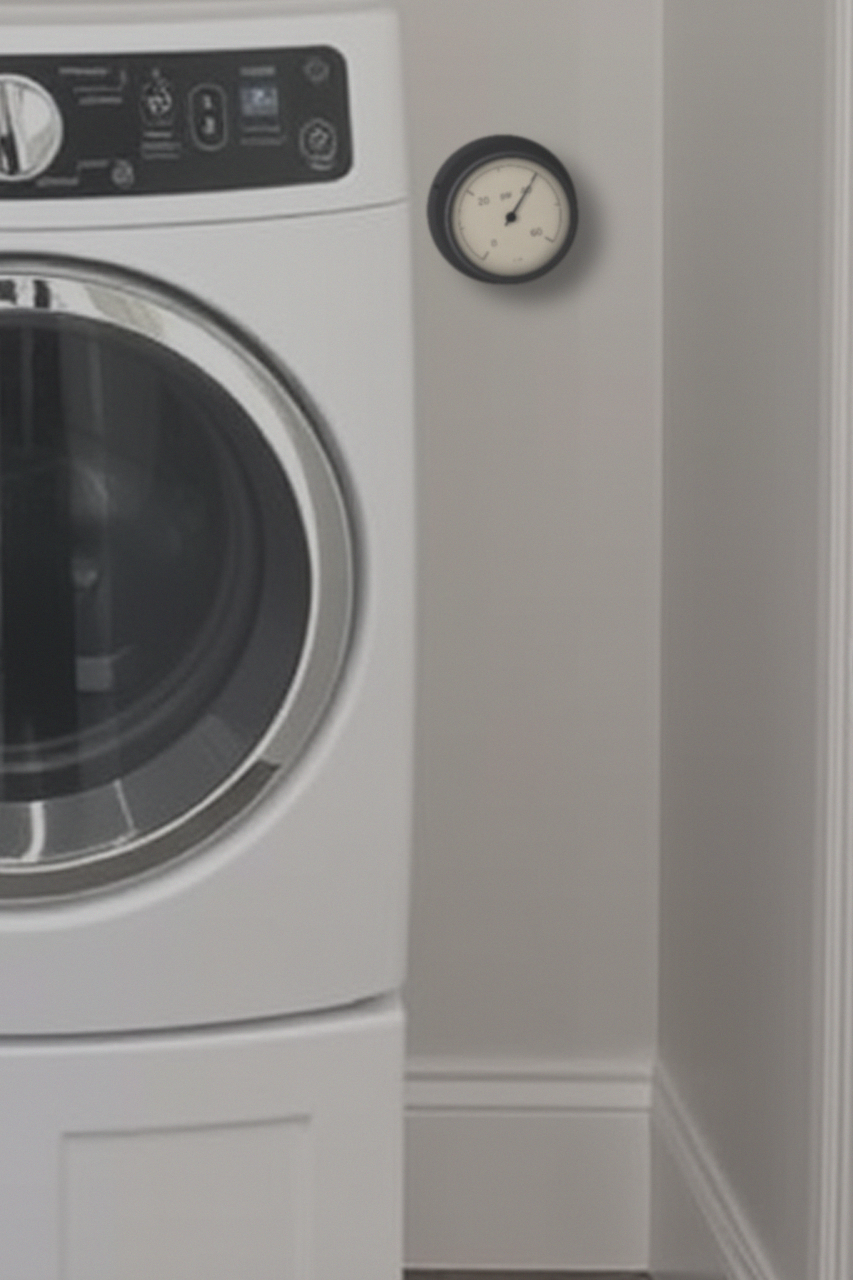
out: **40** psi
